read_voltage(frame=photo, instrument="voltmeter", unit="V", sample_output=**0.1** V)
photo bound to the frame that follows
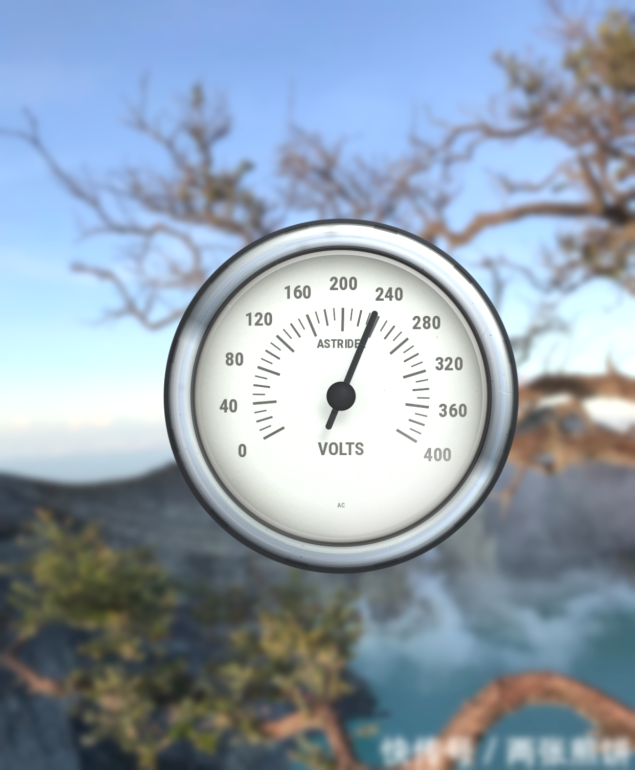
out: **235** V
